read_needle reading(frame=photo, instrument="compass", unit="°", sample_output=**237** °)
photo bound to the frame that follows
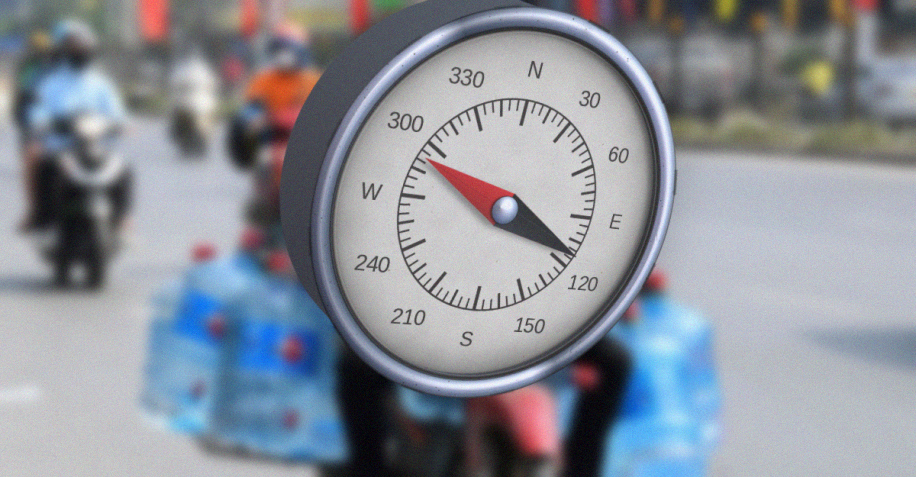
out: **292.5** °
